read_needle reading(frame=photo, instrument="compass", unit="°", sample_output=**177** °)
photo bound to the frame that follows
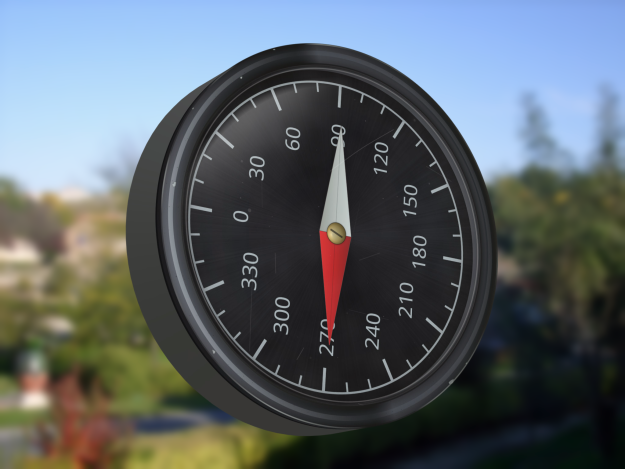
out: **270** °
